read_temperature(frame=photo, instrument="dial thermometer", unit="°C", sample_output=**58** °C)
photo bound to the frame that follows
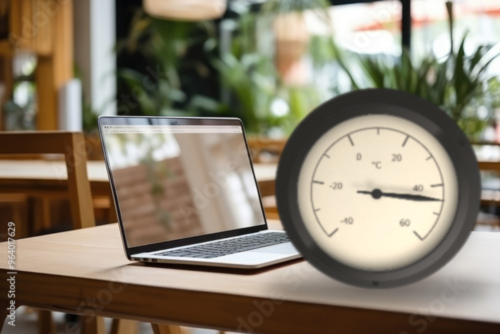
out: **45** °C
